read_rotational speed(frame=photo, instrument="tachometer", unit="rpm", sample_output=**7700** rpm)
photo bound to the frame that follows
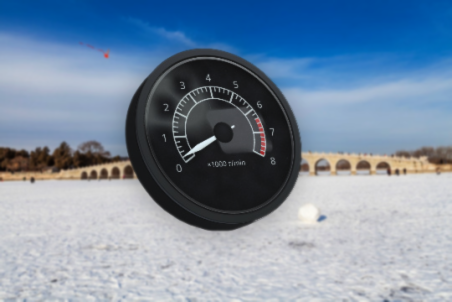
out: **200** rpm
